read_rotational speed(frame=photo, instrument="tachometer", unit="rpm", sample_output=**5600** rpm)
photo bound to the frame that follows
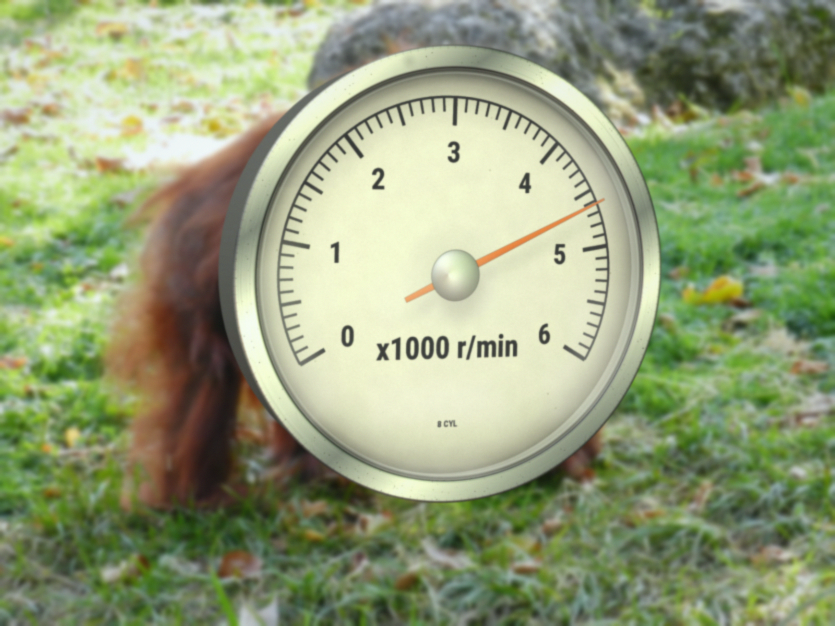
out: **4600** rpm
